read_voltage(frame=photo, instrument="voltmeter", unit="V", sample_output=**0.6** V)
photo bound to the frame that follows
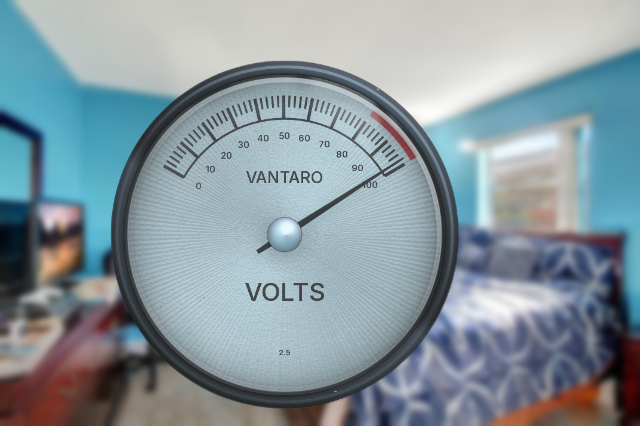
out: **98** V
